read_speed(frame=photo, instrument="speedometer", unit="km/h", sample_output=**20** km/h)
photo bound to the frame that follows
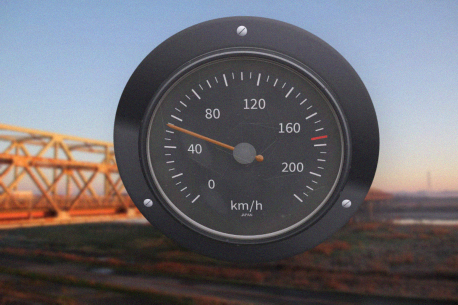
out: **55** km/h
